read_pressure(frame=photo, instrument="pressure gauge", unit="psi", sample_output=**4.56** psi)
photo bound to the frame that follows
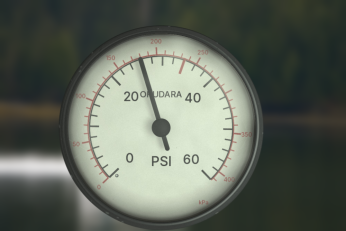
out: **26** psi
